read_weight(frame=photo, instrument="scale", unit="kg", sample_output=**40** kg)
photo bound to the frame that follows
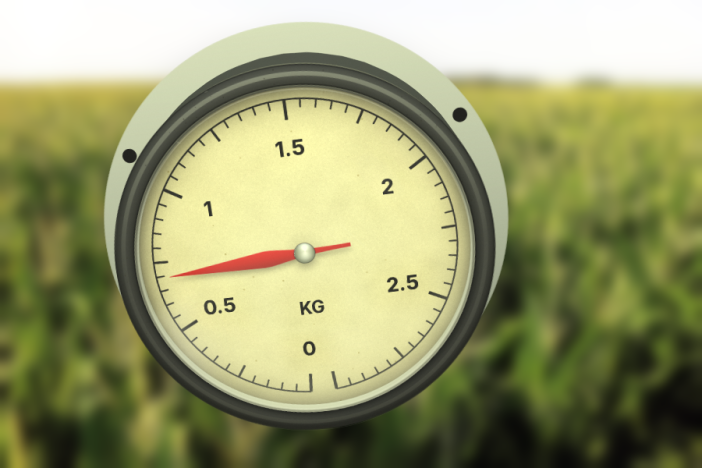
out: **0.7** kg
